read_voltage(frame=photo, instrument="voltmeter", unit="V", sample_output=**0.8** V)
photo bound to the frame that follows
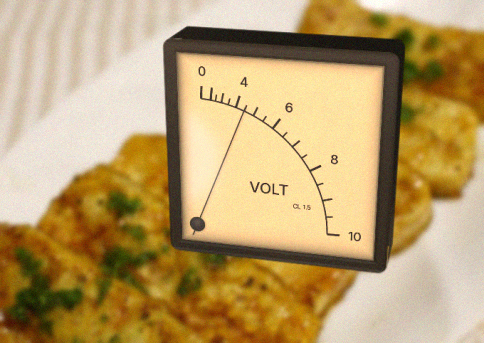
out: **4.5** V
